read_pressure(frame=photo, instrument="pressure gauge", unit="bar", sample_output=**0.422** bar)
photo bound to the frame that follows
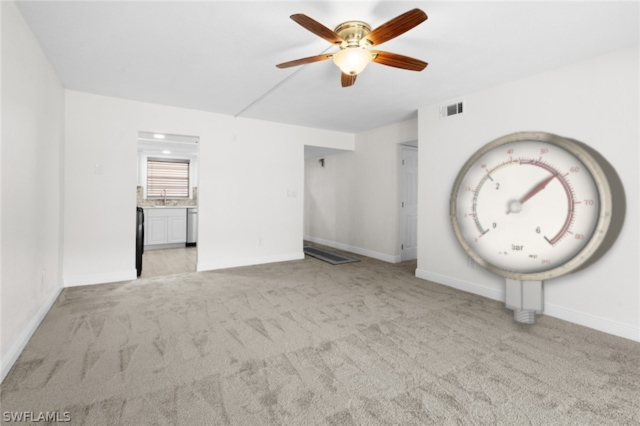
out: **4** bar
